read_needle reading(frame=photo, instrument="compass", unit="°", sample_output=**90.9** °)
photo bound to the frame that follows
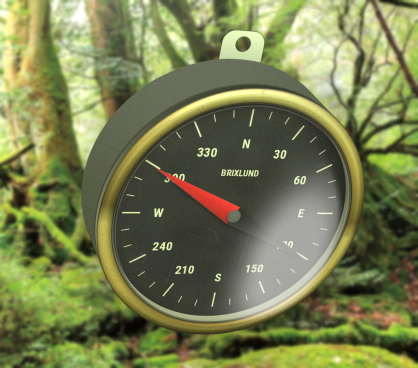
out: **300** °
